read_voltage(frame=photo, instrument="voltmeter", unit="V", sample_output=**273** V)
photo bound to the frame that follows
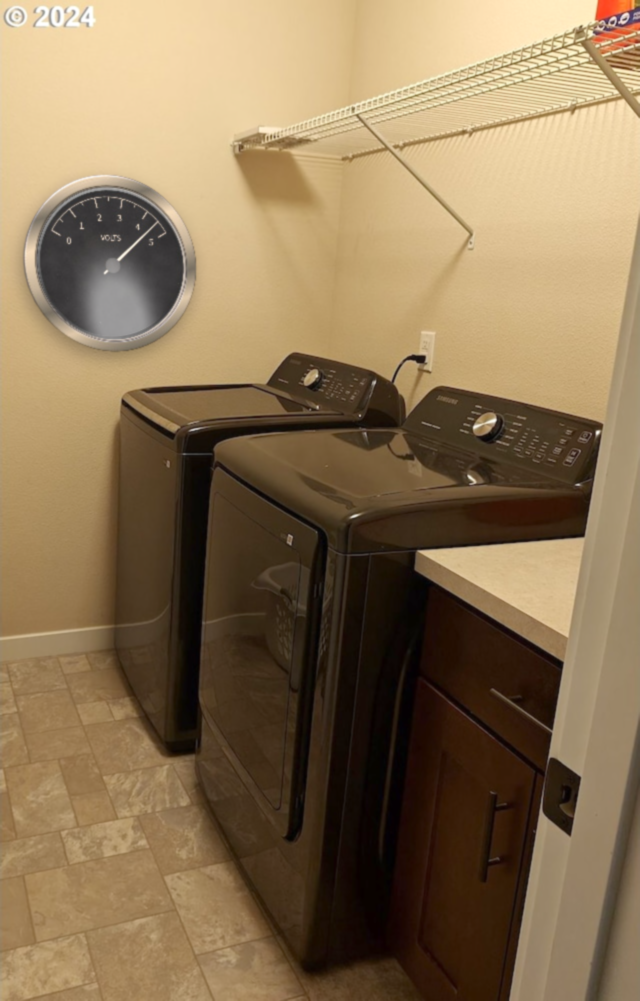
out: **4.5** V
